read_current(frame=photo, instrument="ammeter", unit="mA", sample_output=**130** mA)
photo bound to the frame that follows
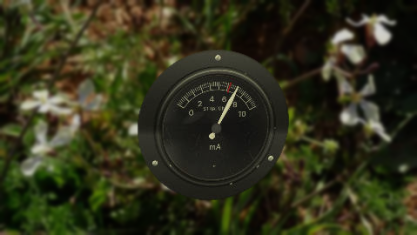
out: **7** mA
